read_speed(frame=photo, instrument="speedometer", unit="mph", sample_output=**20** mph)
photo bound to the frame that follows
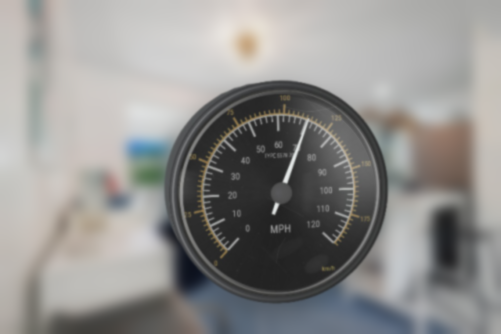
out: **70** mph
